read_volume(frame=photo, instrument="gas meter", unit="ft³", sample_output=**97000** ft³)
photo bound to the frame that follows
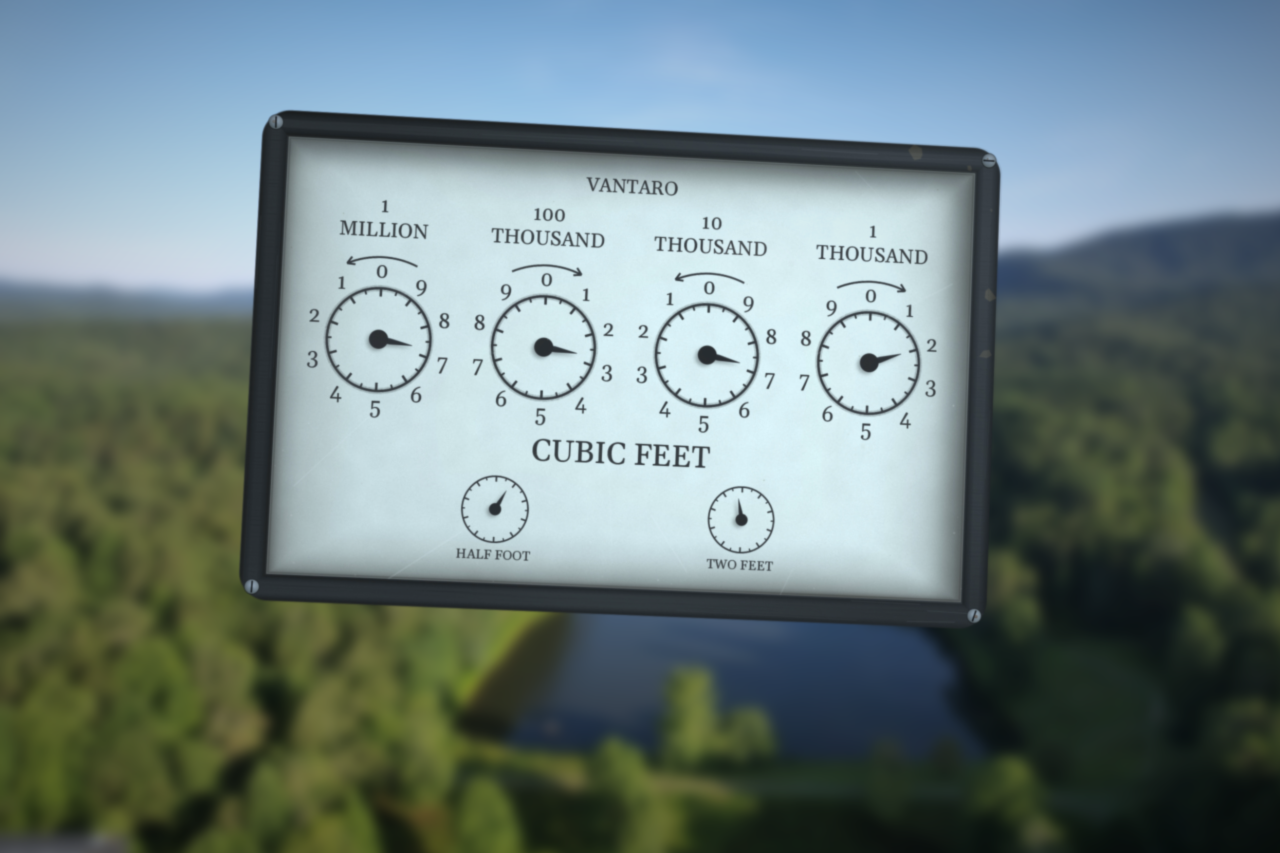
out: **727200** ft³
